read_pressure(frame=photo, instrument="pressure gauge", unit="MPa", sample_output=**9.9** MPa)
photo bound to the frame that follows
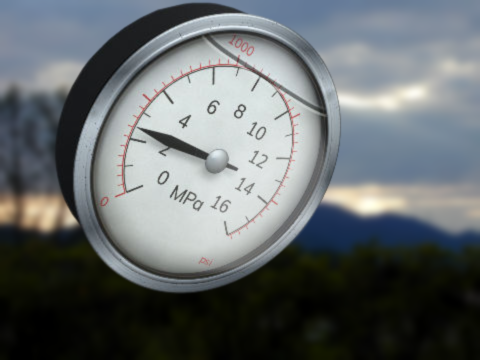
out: **2.5** MPa
